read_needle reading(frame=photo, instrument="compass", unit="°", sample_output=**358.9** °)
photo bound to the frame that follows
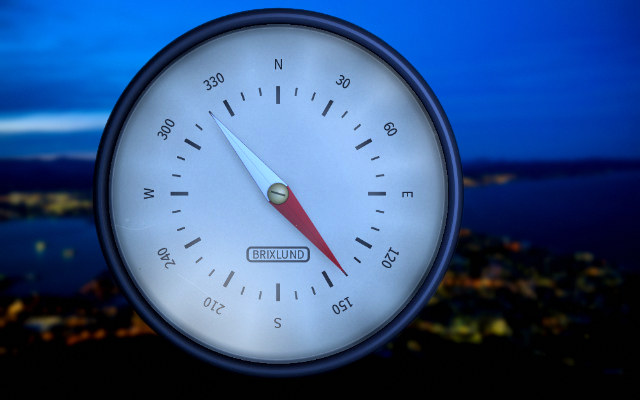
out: **140** °
